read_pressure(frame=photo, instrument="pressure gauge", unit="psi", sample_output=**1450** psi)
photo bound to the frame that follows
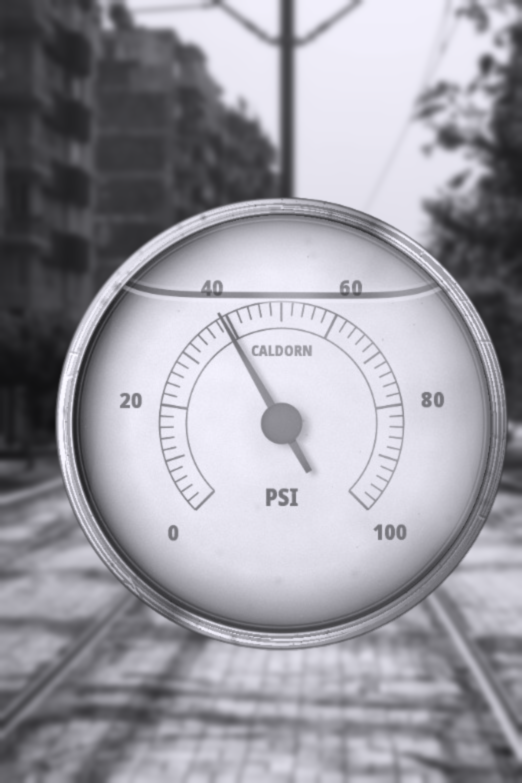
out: **39** psi
